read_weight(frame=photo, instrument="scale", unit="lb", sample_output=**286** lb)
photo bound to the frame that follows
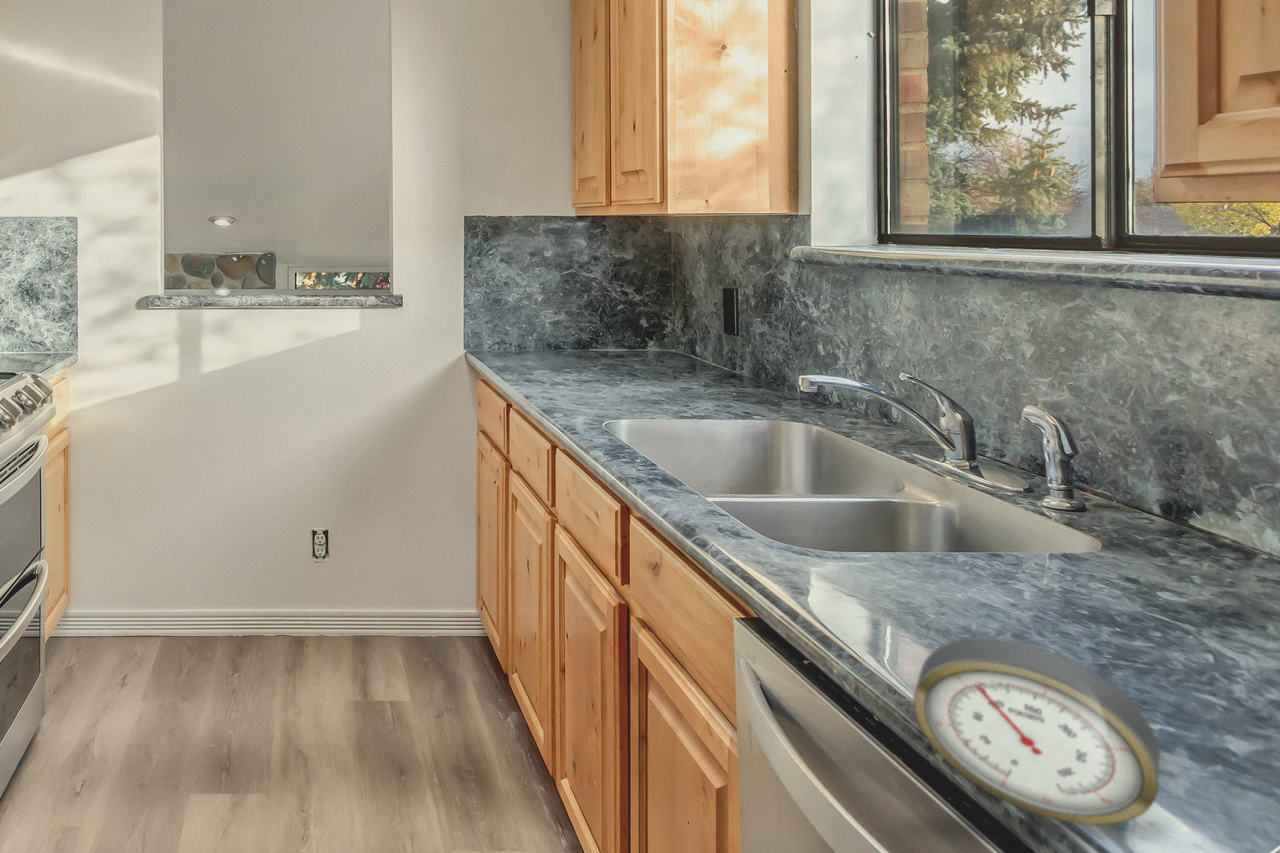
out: **120** lb
